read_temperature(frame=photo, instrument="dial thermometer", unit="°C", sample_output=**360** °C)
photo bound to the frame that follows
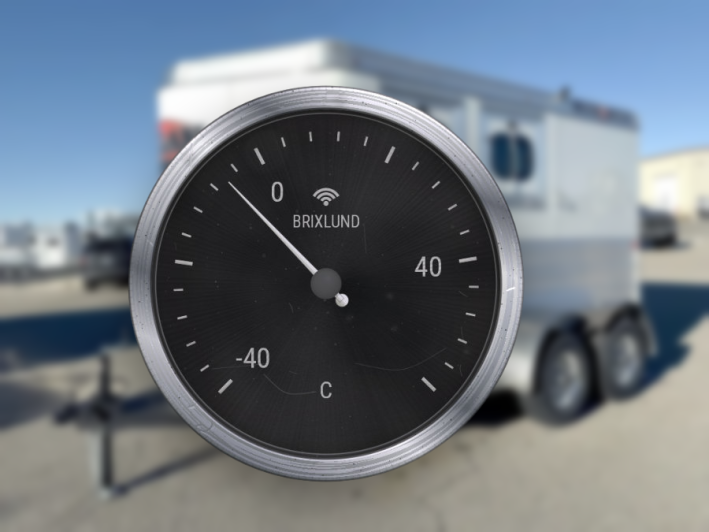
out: **-6** °C
